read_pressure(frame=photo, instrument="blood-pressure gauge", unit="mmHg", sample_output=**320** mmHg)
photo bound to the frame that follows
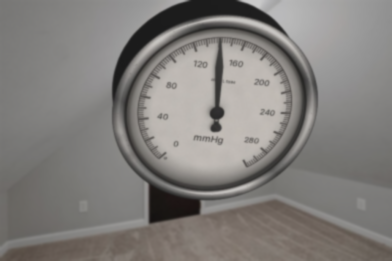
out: **140** mmHg
